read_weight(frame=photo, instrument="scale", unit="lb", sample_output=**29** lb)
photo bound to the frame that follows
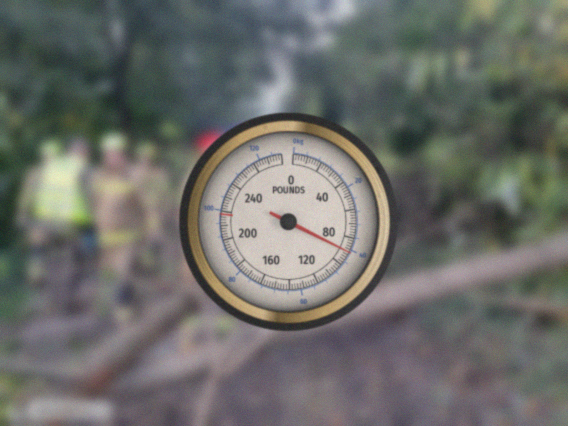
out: **90** lb
